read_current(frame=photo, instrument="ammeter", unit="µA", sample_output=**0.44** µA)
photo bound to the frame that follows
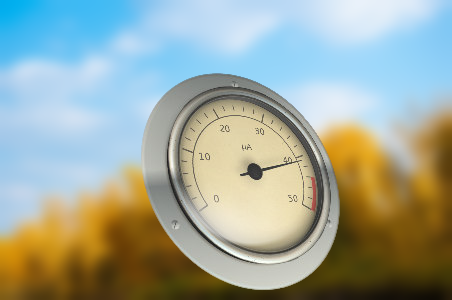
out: **41** µA
